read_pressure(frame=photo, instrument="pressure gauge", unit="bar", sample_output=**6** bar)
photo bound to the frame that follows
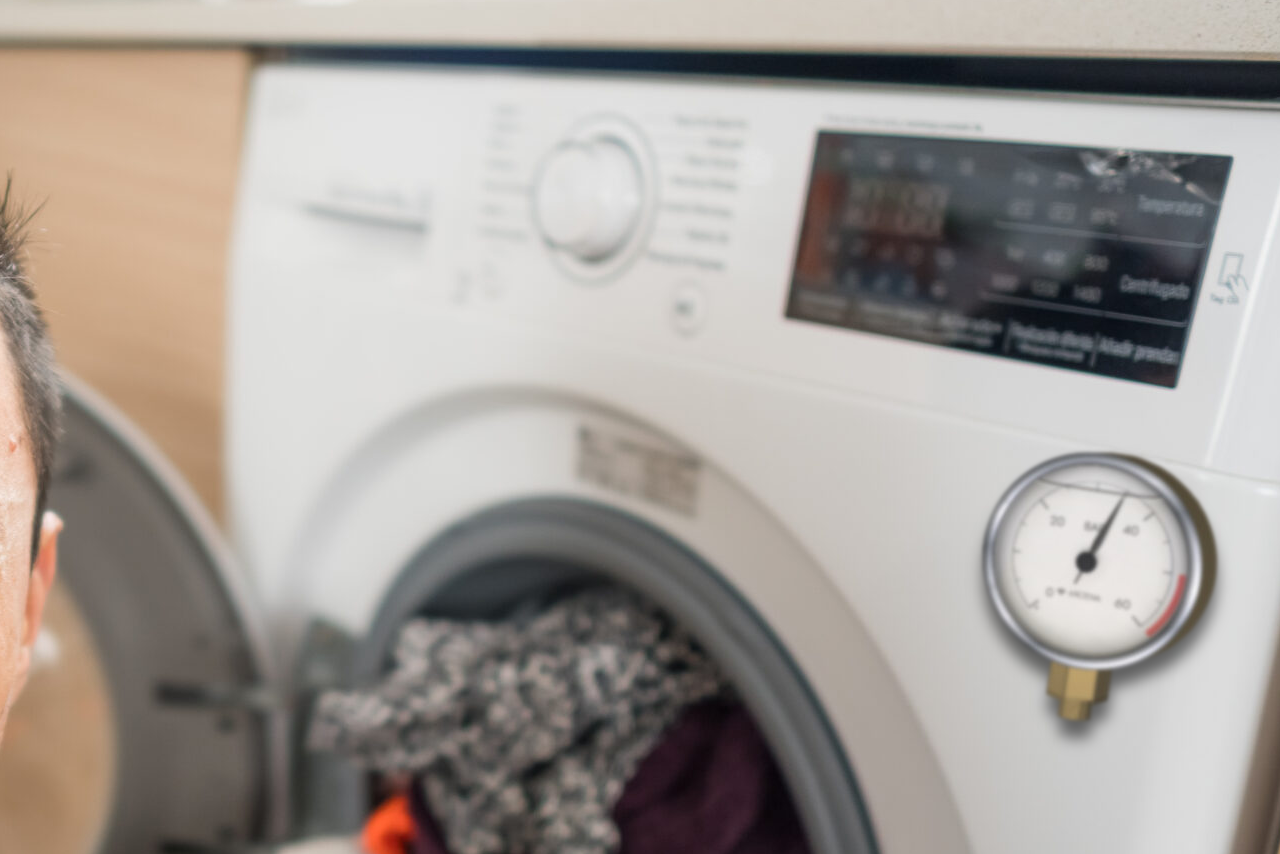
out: **35** bar
